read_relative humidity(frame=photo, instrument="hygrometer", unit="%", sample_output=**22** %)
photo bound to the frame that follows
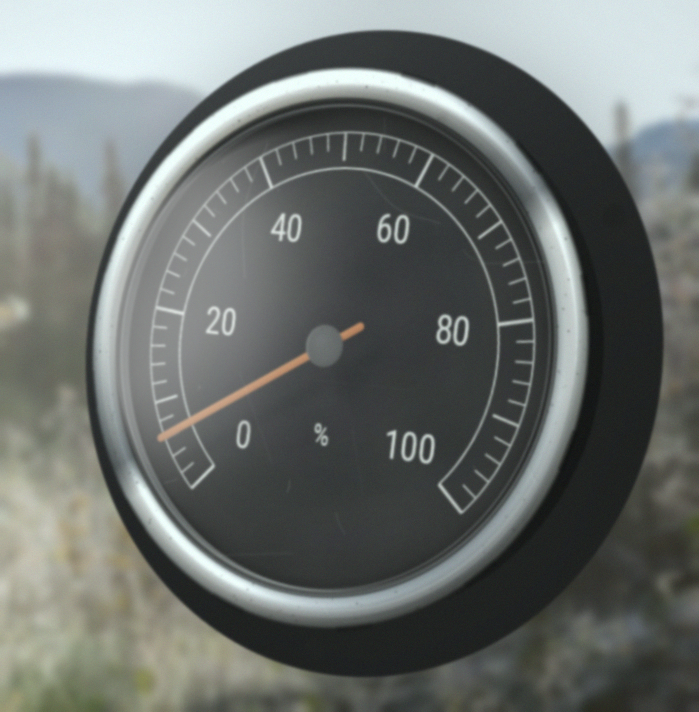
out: **6** %
